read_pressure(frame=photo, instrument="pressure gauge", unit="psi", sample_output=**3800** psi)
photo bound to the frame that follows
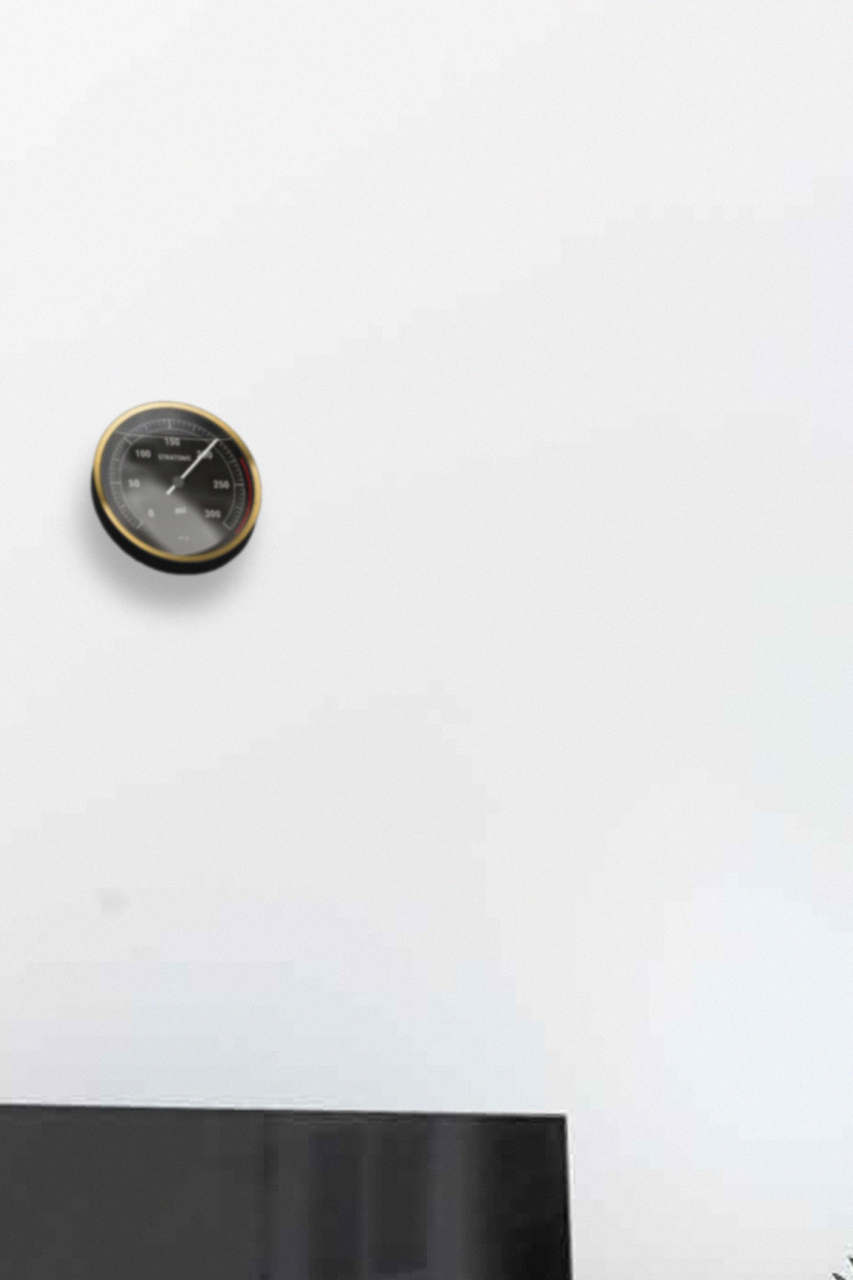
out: **200** psi
